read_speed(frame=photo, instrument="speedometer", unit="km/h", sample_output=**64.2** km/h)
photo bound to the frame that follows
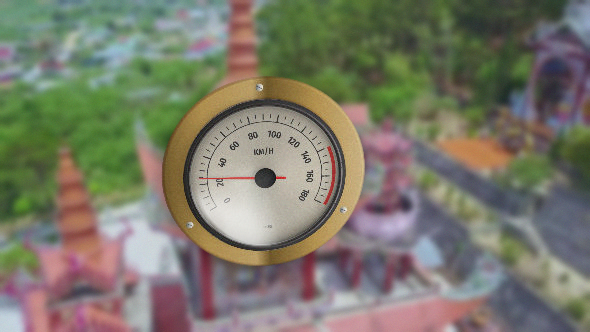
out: **25** km/h
